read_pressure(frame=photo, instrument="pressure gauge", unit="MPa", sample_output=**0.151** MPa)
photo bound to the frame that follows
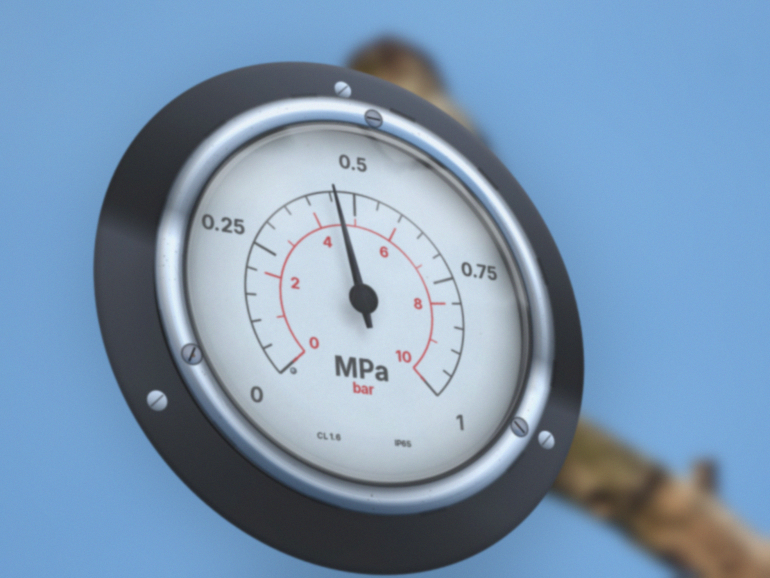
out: **0.45** MPa
